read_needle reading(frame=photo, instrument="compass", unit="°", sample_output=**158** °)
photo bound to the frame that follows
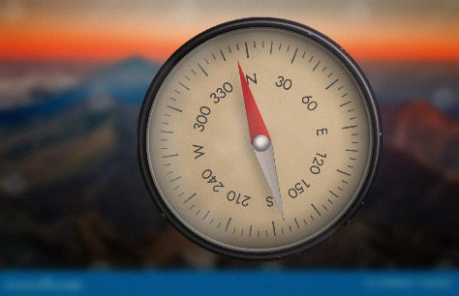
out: **352.5** °
